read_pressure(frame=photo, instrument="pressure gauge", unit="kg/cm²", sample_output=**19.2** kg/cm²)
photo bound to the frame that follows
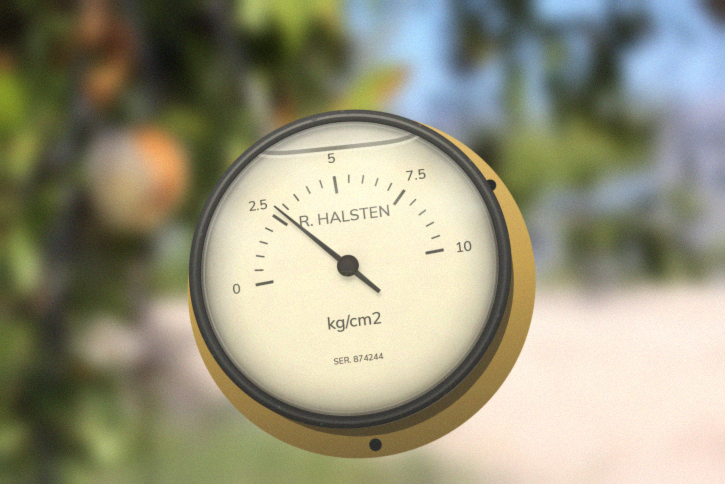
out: **2.75** kg/cm²
